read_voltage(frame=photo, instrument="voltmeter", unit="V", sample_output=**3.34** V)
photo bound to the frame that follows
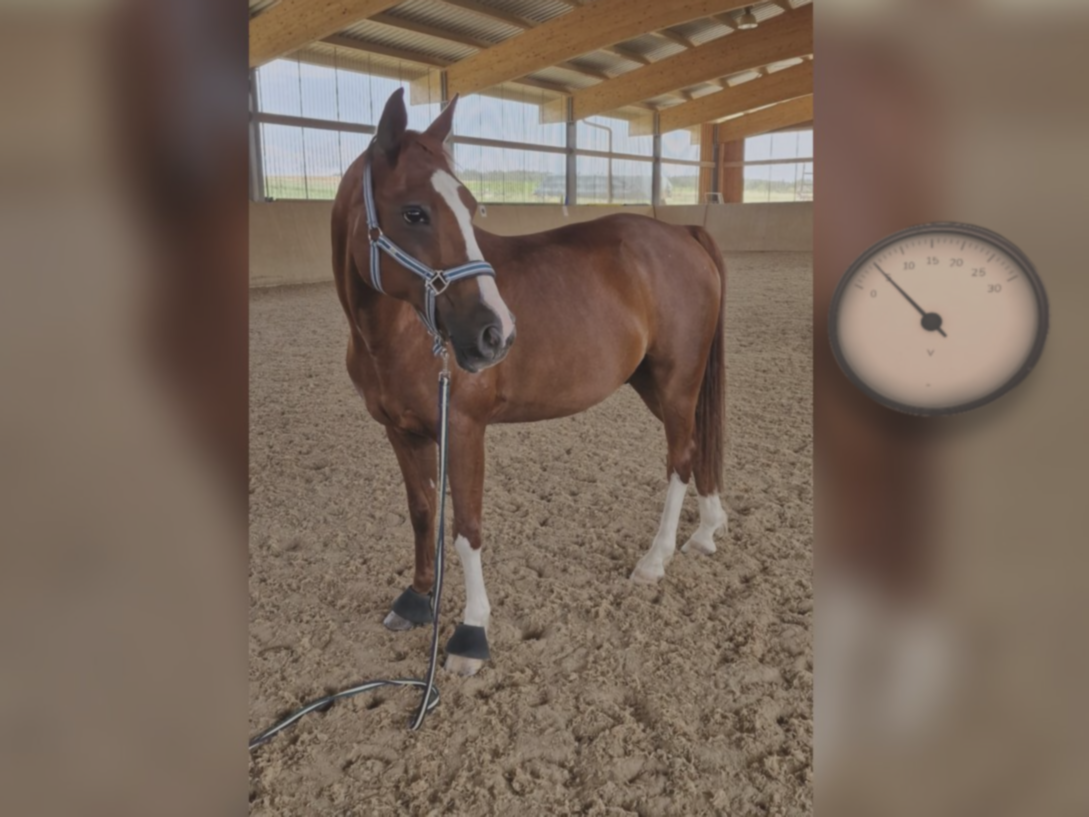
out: **5** V
